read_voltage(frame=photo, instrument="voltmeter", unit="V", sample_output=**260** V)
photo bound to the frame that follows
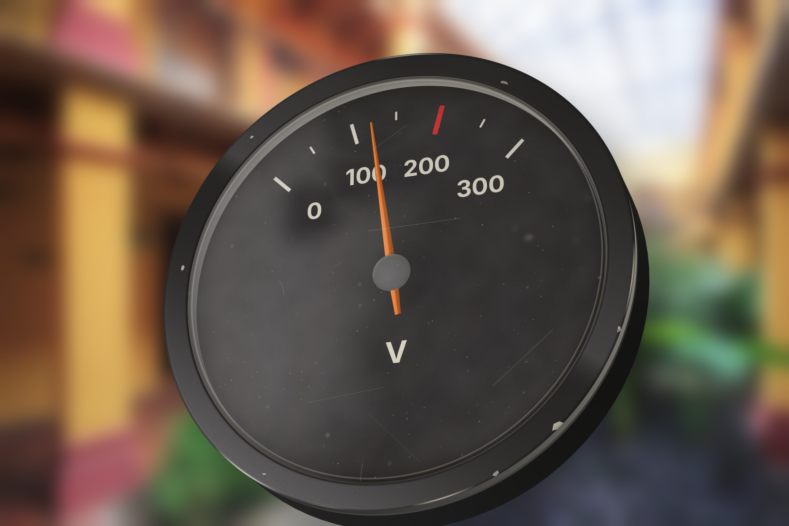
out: **125** V
